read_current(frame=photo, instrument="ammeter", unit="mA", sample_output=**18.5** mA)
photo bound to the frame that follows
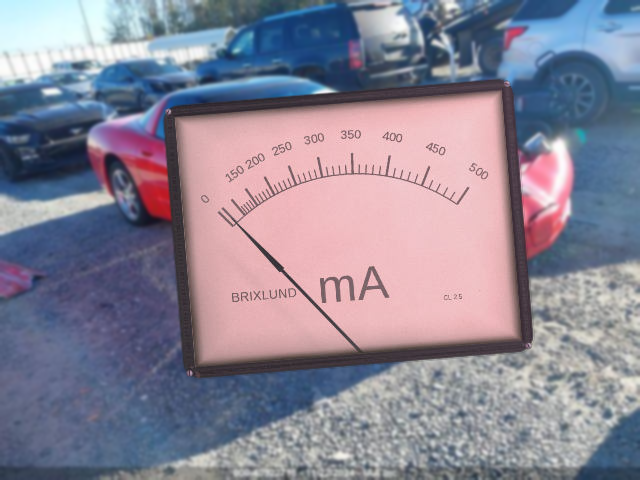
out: **50** mA
